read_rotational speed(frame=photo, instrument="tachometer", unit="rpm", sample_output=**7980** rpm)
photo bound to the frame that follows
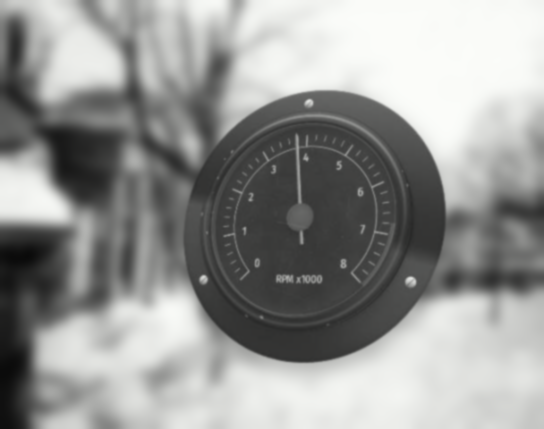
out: **3800** rpm
